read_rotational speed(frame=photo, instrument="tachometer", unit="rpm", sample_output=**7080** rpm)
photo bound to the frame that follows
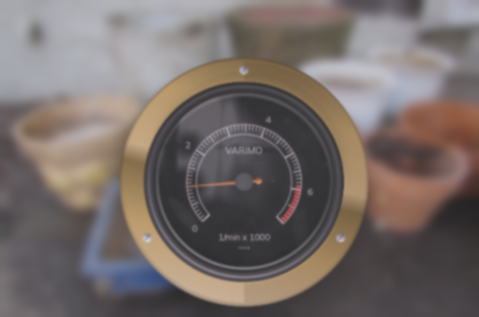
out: **1000** rpm
